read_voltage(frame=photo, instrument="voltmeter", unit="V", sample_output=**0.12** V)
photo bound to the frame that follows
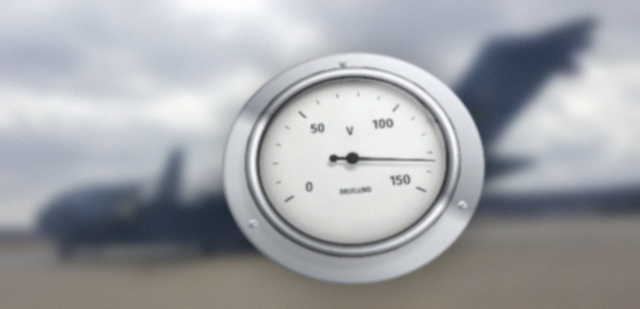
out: **135** V
